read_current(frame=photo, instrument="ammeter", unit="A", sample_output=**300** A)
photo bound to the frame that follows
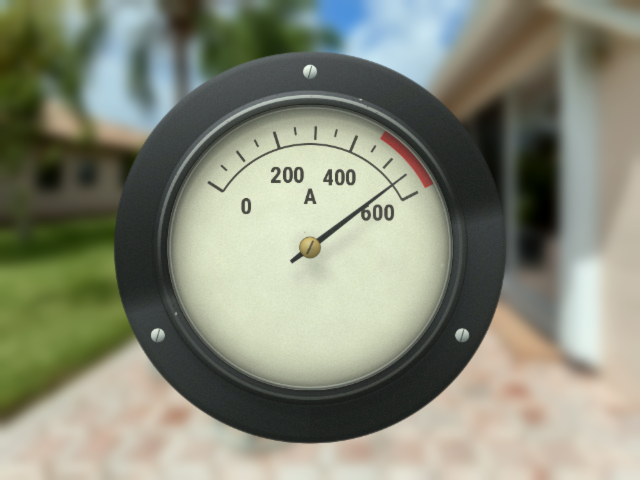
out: **550** A
